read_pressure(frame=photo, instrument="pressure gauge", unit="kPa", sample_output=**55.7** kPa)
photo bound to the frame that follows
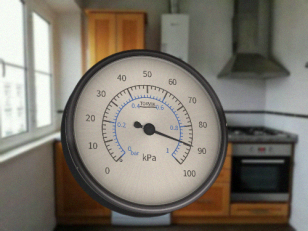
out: **90** kPa
